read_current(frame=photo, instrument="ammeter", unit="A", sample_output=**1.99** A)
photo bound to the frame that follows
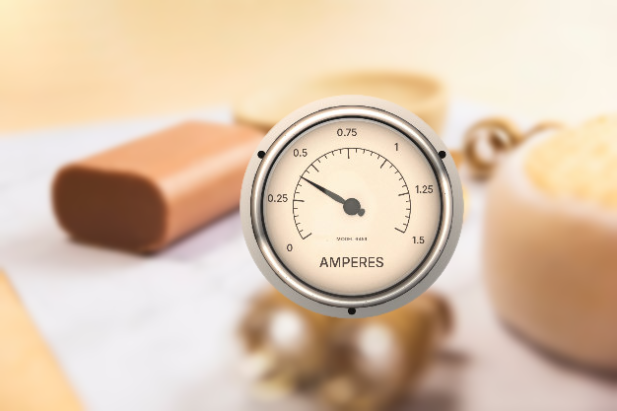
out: **0.4** A
